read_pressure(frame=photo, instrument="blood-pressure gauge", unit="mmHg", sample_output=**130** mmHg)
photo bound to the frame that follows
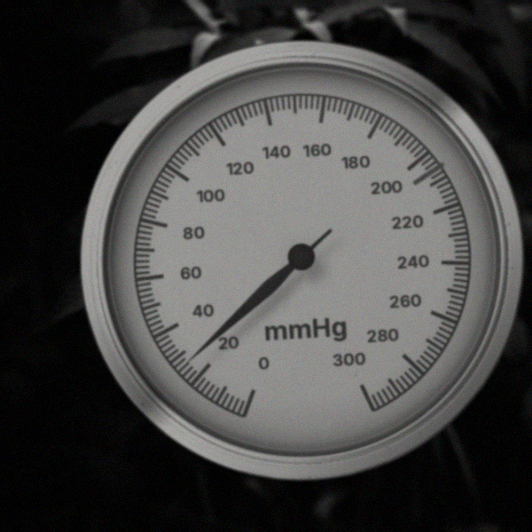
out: **26** mmHg
